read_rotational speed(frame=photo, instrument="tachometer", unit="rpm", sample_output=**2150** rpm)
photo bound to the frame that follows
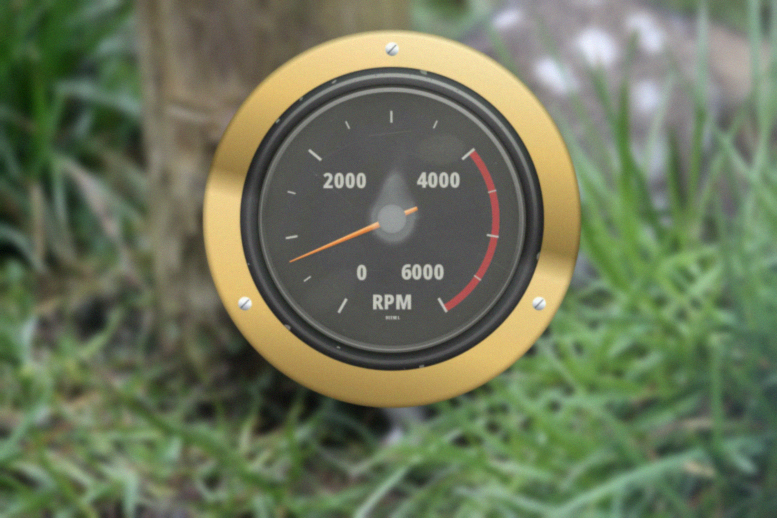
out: **750** rpm
